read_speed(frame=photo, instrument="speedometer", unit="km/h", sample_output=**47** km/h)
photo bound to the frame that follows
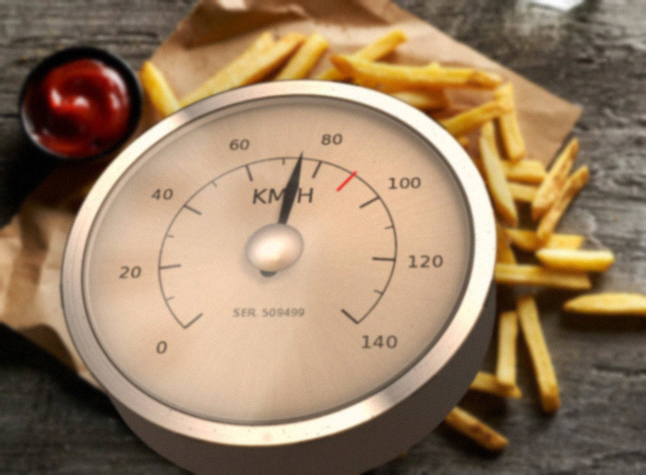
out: **75** km/h
